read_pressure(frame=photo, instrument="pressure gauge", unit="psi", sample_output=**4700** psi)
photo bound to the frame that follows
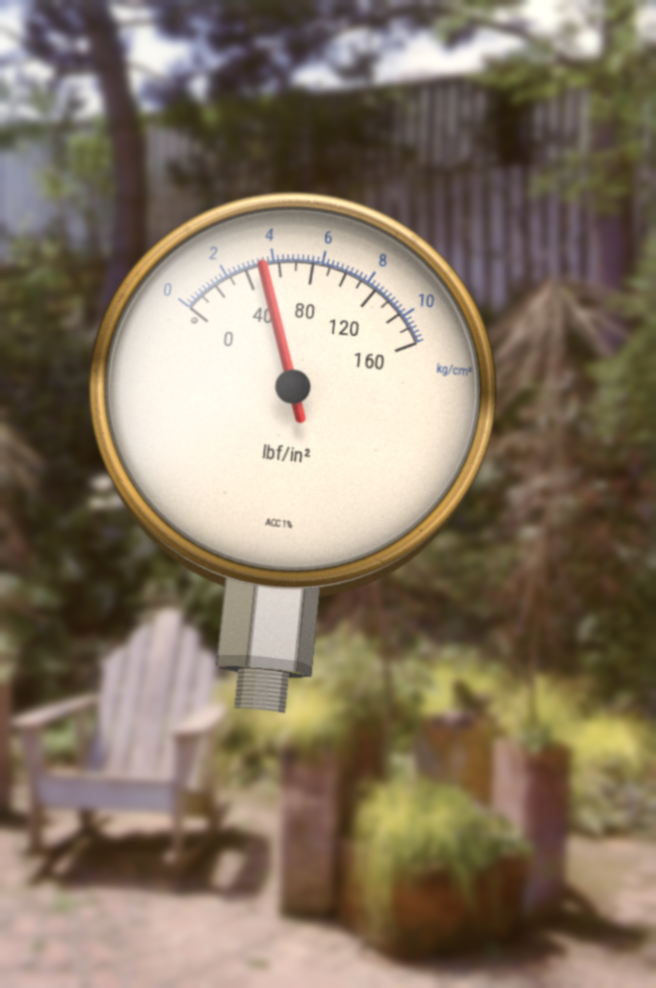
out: **50** psi
